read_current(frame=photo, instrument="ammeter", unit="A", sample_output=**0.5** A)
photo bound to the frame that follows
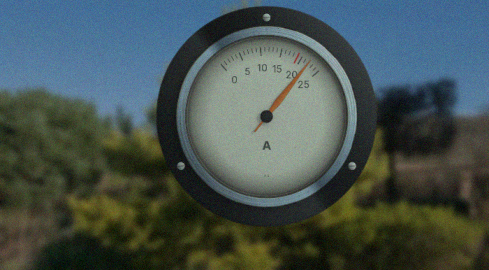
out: **22** A
